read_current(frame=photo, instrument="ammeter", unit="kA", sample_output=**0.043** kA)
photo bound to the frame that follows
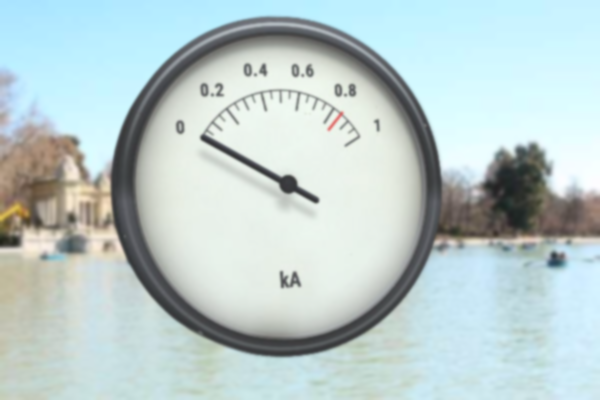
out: **0** kA
